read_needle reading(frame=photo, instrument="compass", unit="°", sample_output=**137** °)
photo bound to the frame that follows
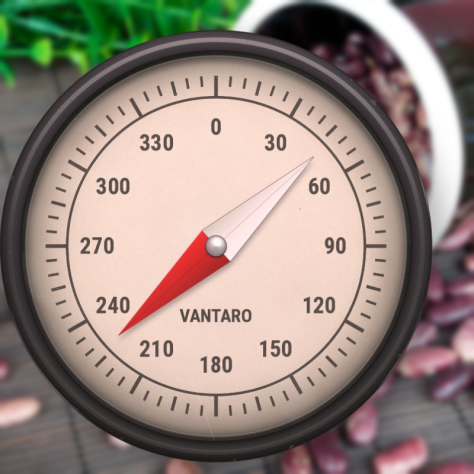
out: **227.5** °
